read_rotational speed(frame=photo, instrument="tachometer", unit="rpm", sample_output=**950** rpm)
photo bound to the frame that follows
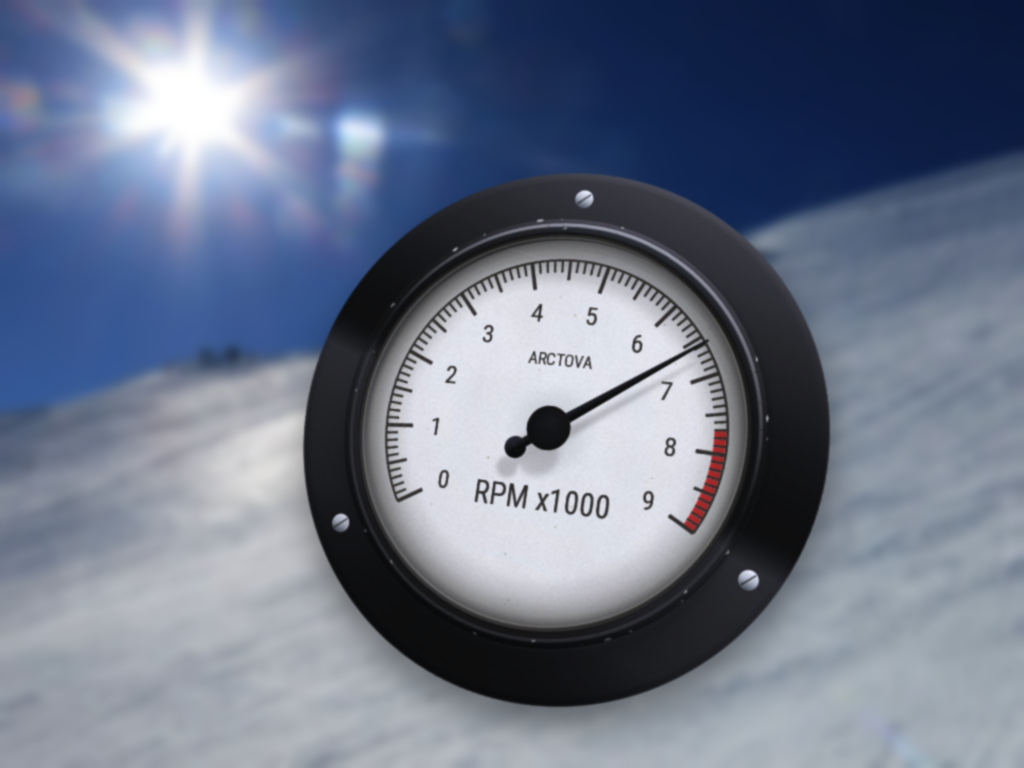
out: **6600** rpm
